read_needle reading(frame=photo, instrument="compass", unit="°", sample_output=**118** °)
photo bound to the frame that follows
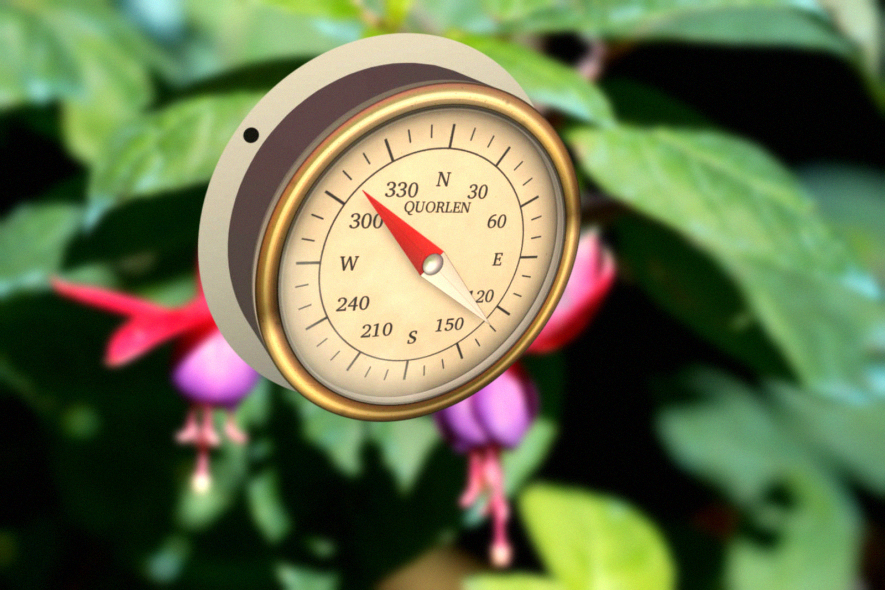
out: **310** °
